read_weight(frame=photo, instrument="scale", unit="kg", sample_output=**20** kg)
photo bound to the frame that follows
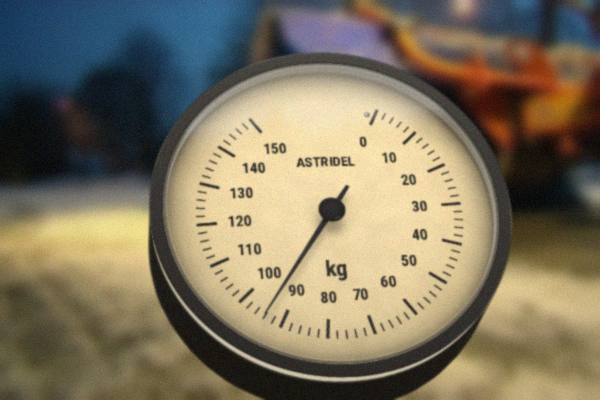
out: **94** kg
